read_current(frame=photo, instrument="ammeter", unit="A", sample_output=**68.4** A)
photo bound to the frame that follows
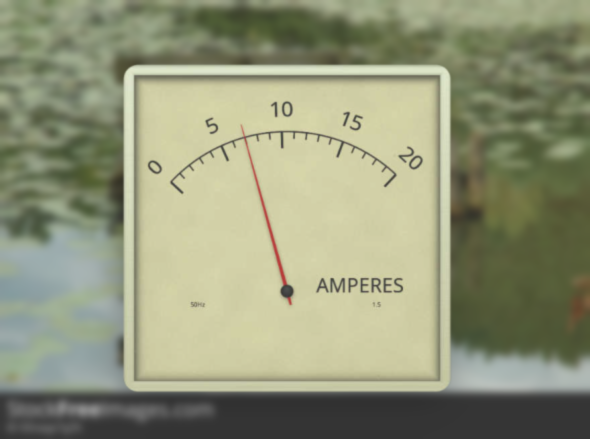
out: **7** A
